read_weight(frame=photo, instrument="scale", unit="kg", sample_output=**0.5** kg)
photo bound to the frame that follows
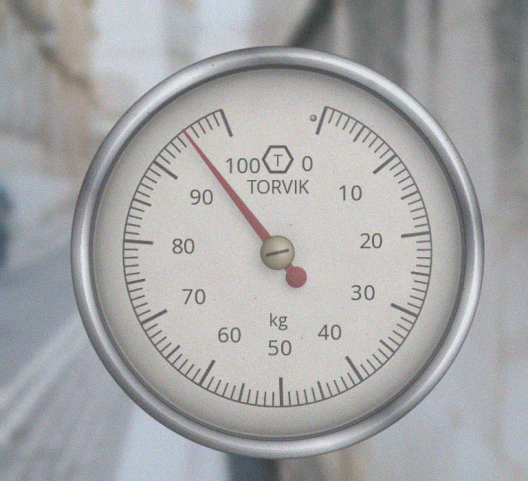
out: **95** kg
